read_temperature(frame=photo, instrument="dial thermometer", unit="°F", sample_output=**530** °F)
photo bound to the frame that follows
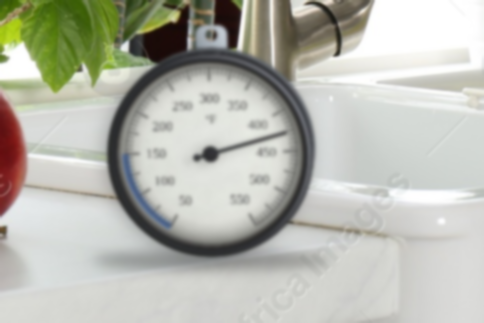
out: **425** °F
